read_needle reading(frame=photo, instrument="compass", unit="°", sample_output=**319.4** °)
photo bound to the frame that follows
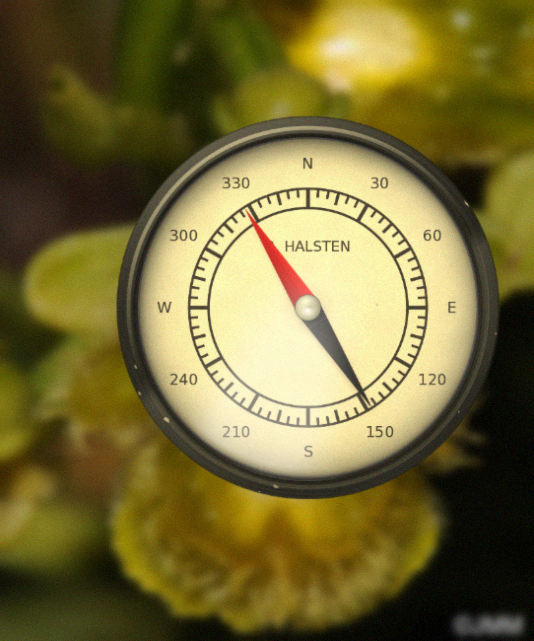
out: **327.5** °
